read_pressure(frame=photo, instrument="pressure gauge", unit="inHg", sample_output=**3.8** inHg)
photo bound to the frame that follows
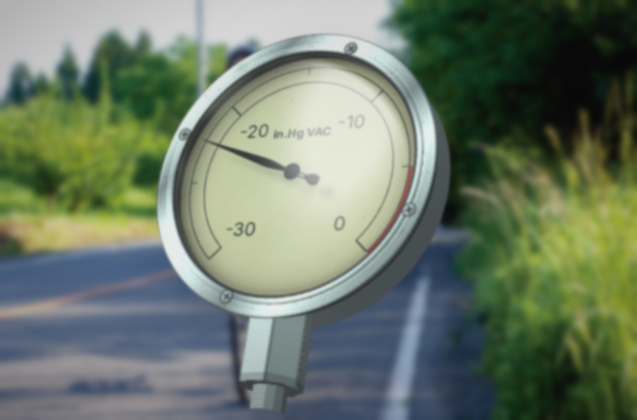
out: **-22.5** inHg
